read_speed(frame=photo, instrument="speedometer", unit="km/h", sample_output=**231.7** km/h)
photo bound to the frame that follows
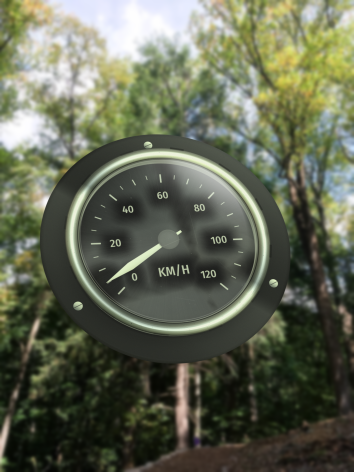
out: **5** km/h
